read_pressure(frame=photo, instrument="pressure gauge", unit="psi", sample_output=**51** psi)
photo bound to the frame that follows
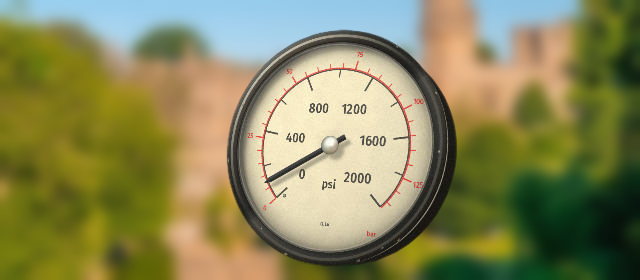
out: **100** psi
